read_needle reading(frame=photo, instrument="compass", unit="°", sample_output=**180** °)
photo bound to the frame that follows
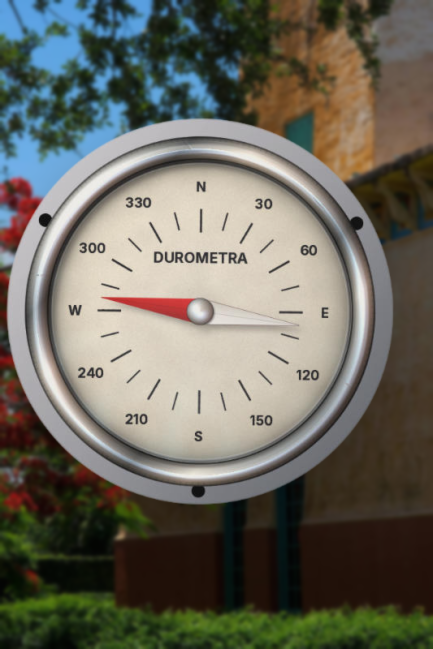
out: **277.5** °
